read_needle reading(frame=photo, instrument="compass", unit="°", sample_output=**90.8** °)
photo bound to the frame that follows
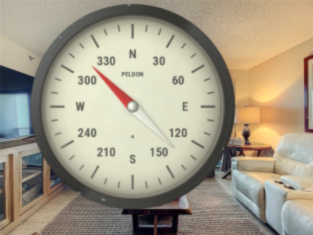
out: **315** °
